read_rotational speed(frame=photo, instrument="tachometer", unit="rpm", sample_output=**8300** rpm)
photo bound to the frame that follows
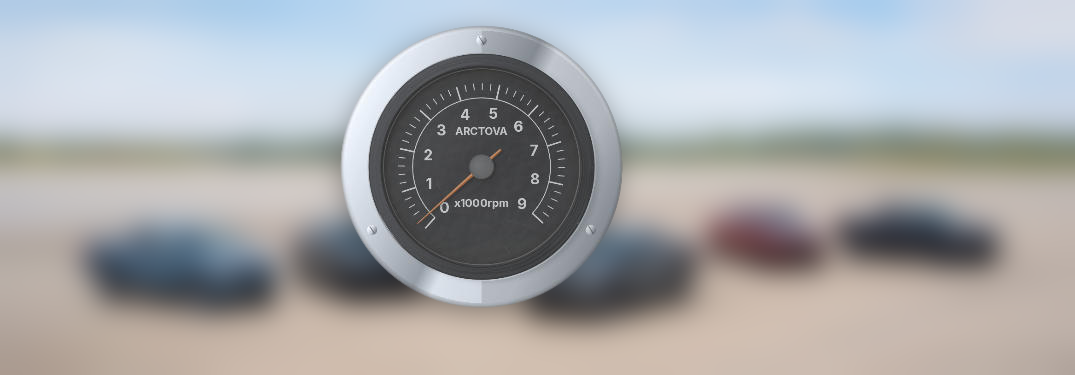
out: **200** rpm
